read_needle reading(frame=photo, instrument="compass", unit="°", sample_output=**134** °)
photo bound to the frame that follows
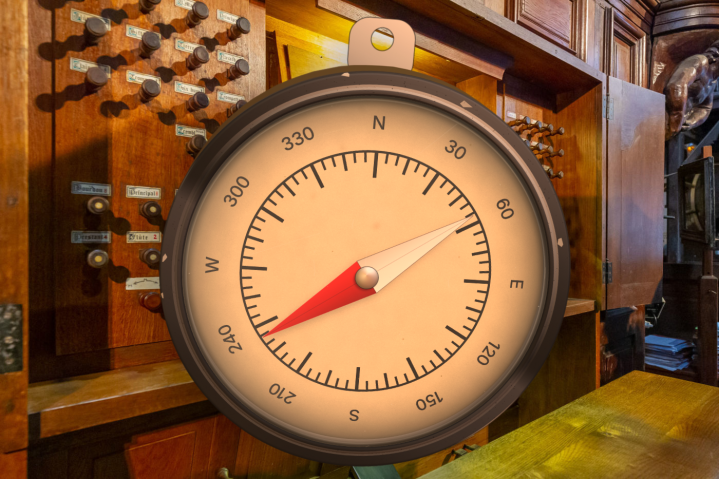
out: **235** °
